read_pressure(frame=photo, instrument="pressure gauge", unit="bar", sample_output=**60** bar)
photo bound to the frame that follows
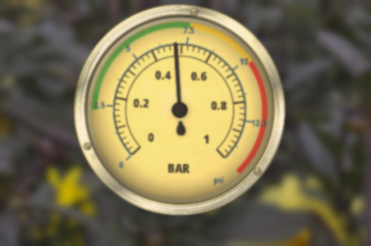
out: **0.48** bar
